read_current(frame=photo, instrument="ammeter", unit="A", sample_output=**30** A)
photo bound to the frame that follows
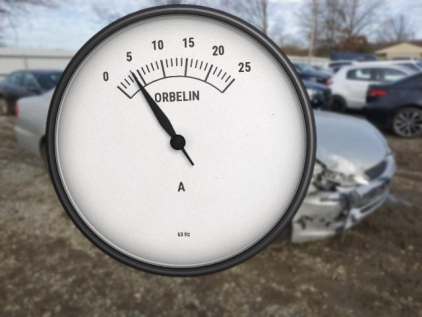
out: **4** A
